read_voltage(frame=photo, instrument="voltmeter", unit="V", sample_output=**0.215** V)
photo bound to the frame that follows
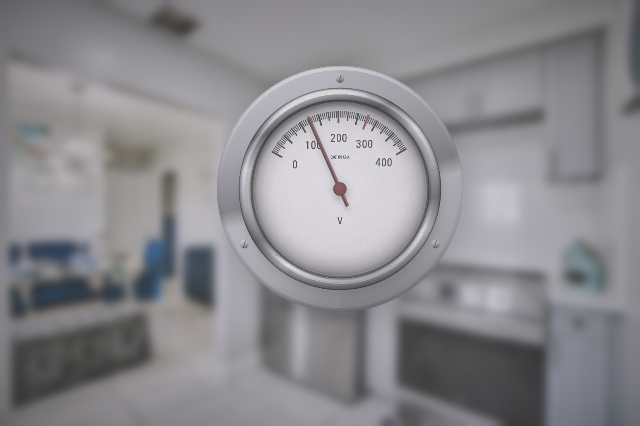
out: **125** V
